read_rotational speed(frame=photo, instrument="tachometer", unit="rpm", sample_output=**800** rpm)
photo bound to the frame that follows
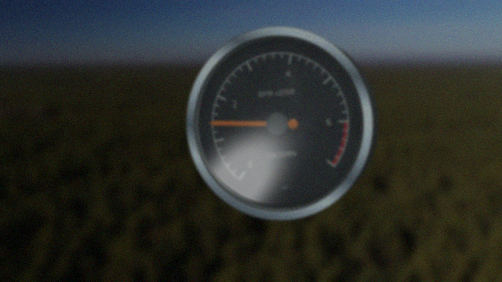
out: **1400** rpm
